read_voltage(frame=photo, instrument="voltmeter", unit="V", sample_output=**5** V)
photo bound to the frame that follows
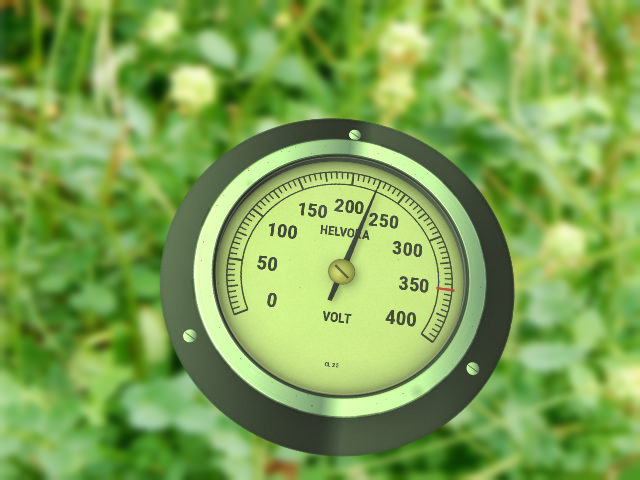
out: **225** V
